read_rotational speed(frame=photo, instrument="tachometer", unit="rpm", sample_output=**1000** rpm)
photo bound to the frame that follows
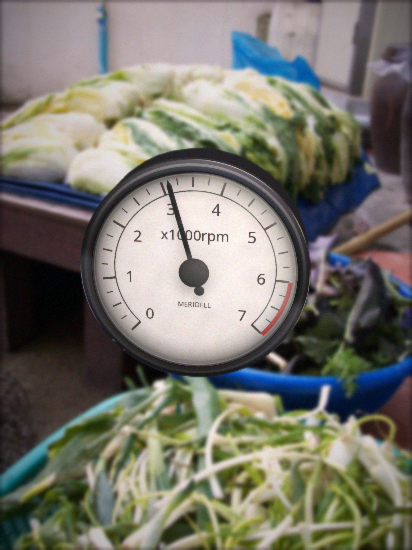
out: **3125** rpm
